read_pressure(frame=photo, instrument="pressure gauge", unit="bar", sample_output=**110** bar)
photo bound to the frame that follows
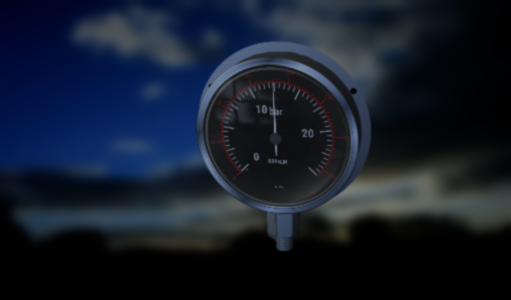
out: **12.5** bar
